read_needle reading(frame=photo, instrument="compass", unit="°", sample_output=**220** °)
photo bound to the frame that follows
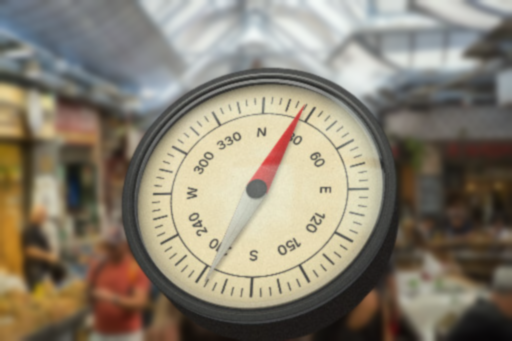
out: **25** °
